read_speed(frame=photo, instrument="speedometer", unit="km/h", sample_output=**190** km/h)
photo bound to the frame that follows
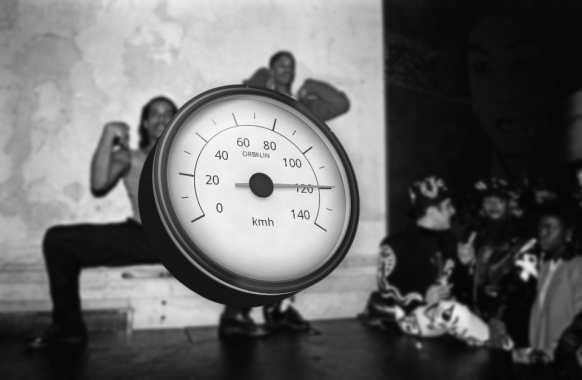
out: **120** km/h
